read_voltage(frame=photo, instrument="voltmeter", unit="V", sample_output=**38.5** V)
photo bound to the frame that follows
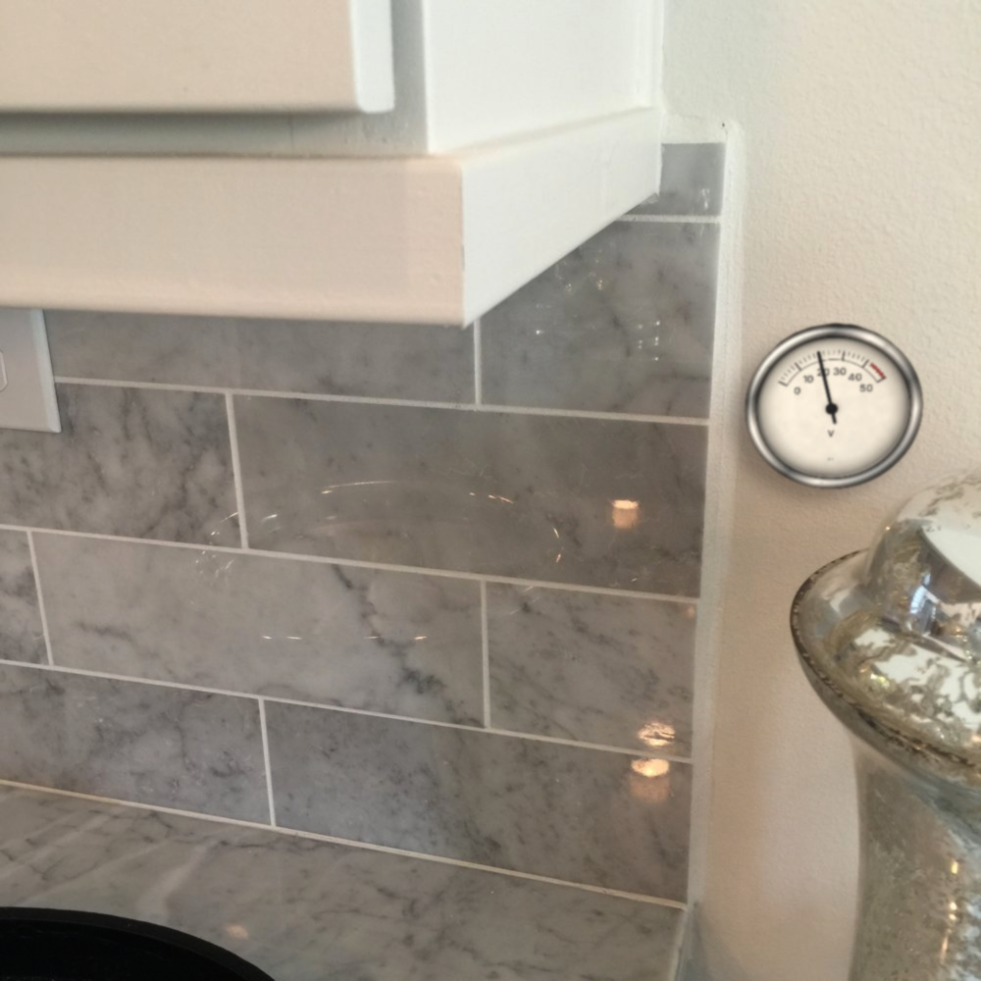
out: **20** V
